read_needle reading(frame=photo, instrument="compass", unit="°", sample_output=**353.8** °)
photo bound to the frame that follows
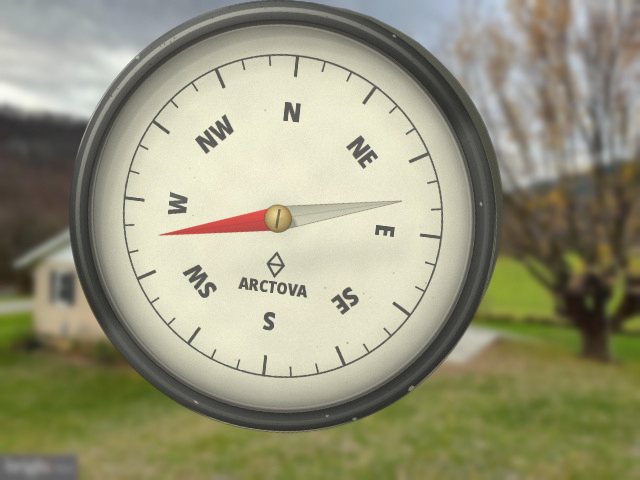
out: **255** °
